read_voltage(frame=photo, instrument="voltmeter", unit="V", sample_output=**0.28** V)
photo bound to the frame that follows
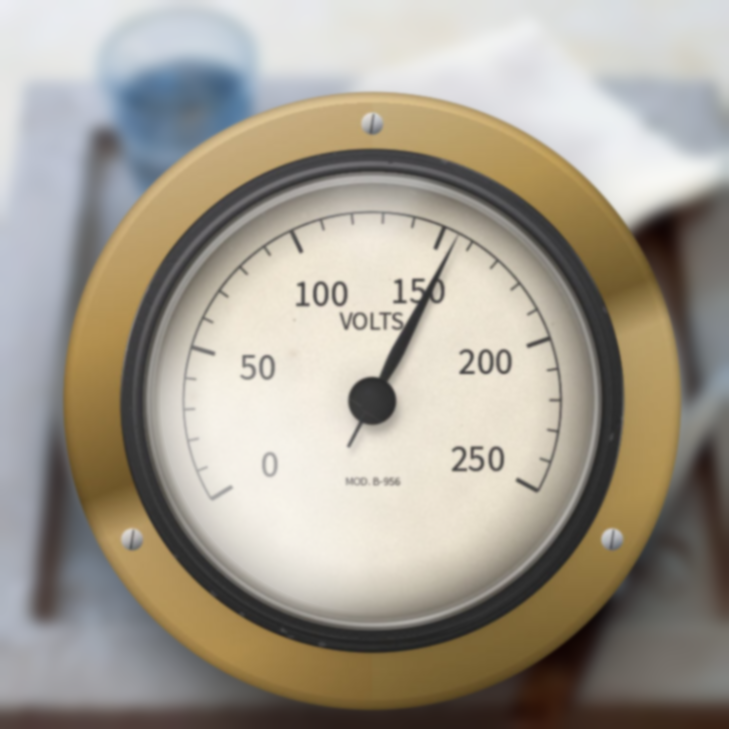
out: **155** V
